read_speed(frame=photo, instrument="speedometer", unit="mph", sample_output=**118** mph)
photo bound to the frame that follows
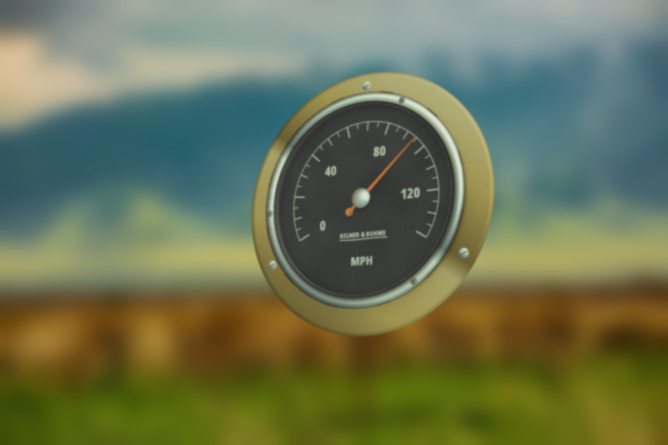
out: **95** mph
